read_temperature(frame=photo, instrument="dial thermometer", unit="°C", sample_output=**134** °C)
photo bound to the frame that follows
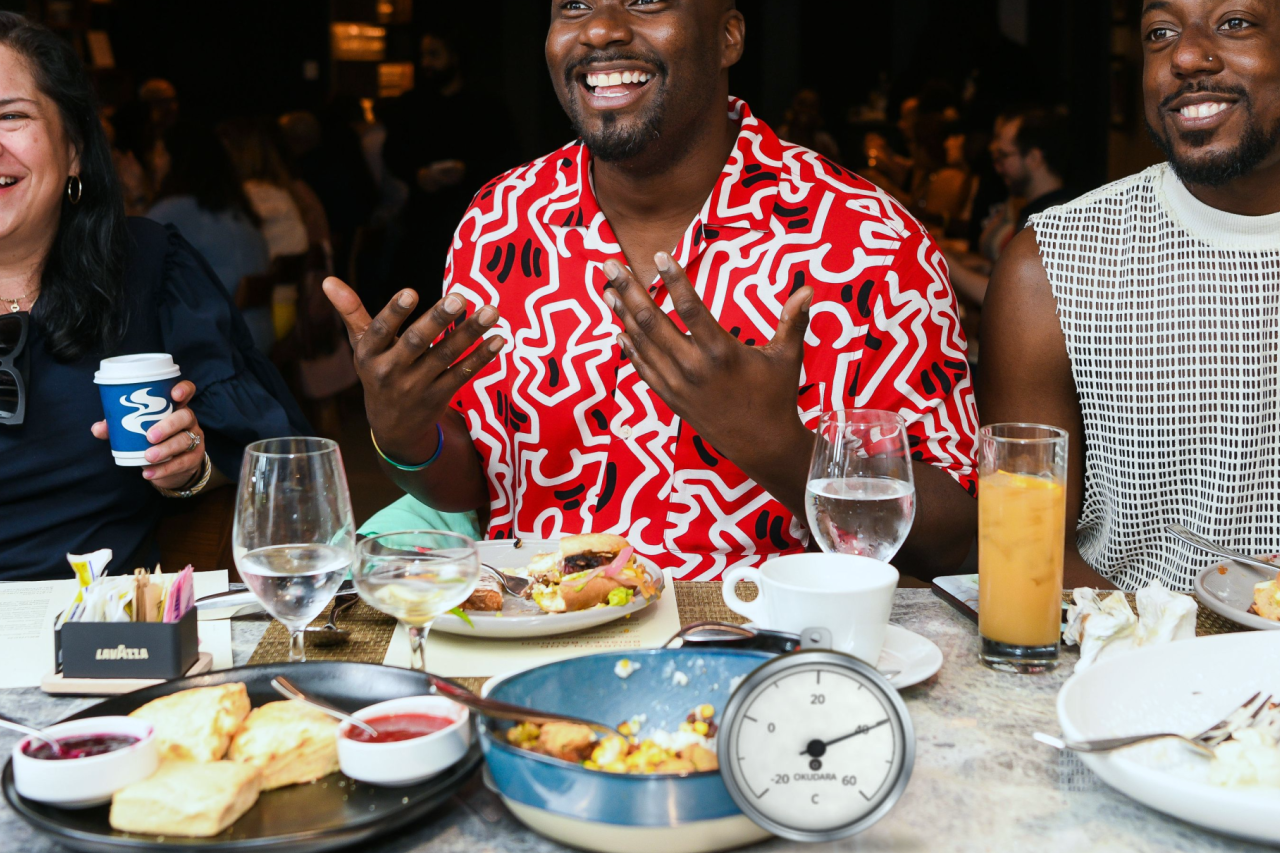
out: **40** °C
